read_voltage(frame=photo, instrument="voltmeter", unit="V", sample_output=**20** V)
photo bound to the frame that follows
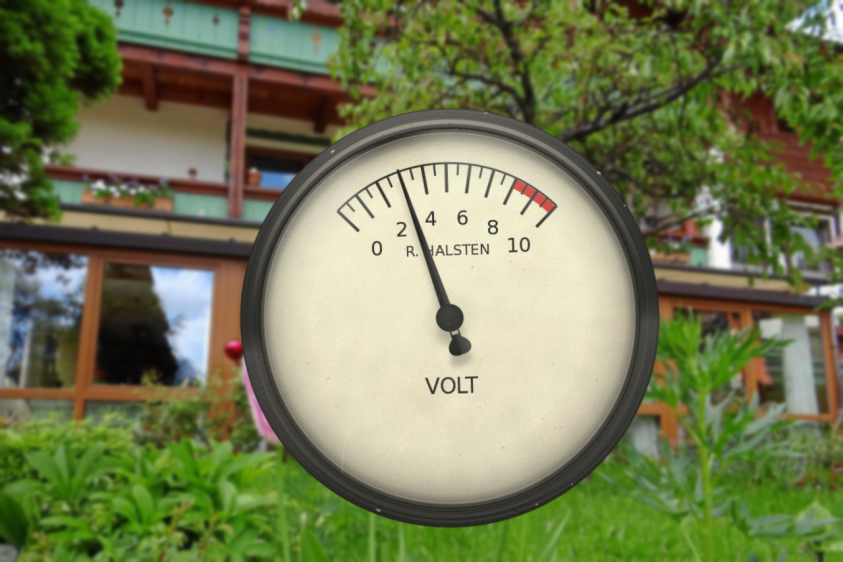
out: **3** V
